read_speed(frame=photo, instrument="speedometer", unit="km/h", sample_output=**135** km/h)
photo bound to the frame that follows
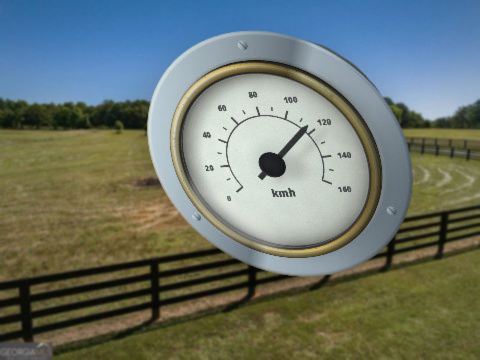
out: **115** km/h
